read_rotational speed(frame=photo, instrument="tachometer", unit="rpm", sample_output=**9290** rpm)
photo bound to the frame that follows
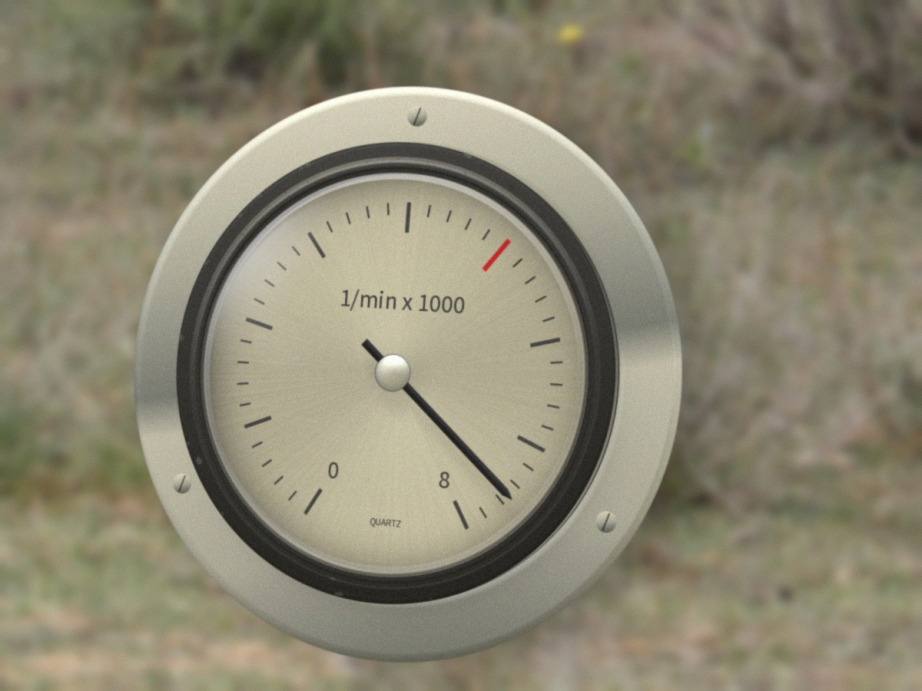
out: **7500** rpm
